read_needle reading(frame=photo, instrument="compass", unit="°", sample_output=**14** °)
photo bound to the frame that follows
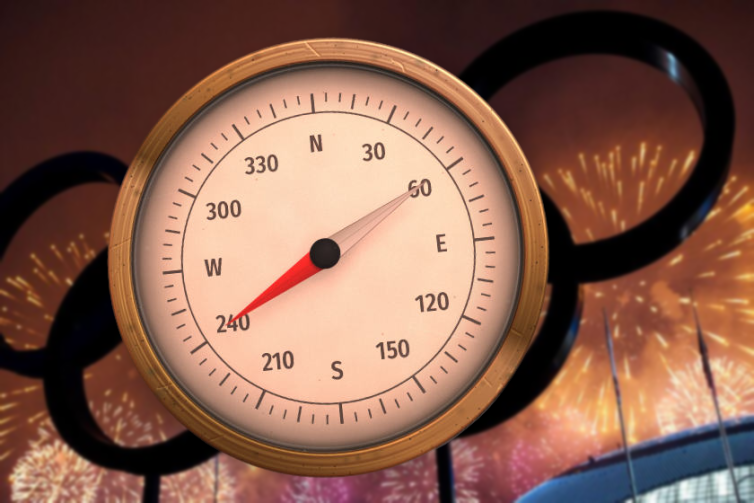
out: **240** °
